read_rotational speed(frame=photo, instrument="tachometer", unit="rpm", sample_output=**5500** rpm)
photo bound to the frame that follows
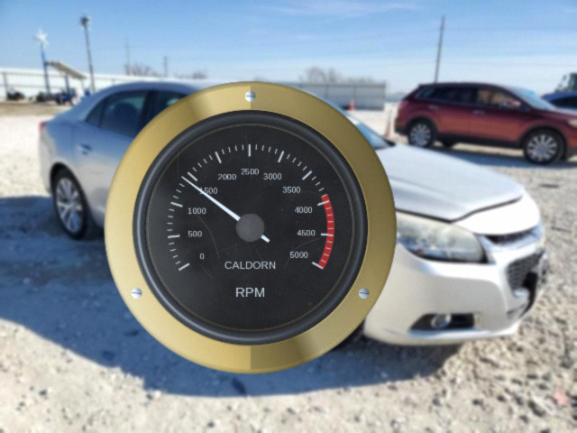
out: **1400** rpm
